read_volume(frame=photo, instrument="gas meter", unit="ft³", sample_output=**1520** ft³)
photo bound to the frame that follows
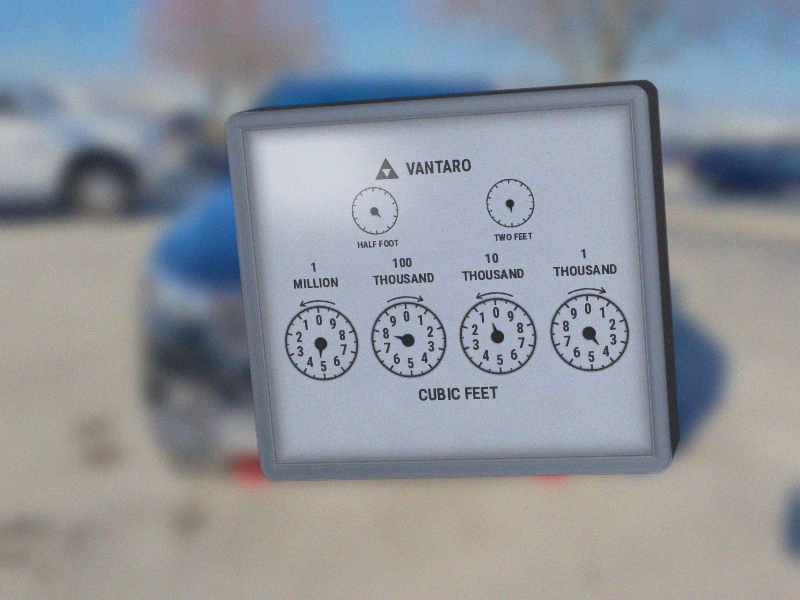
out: **480400** ft³
